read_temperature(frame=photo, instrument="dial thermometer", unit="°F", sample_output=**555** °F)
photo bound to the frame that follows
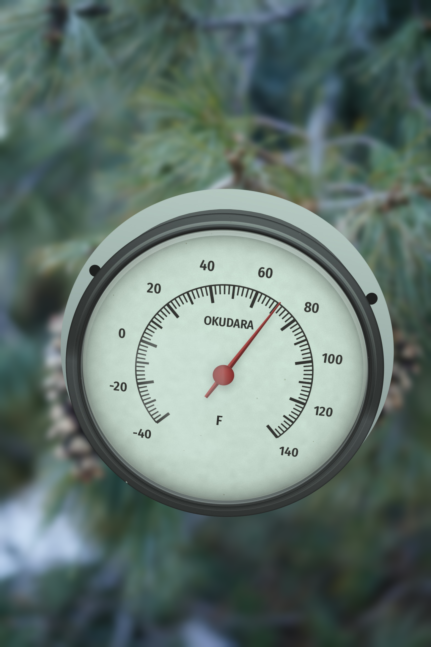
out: **70** °F
